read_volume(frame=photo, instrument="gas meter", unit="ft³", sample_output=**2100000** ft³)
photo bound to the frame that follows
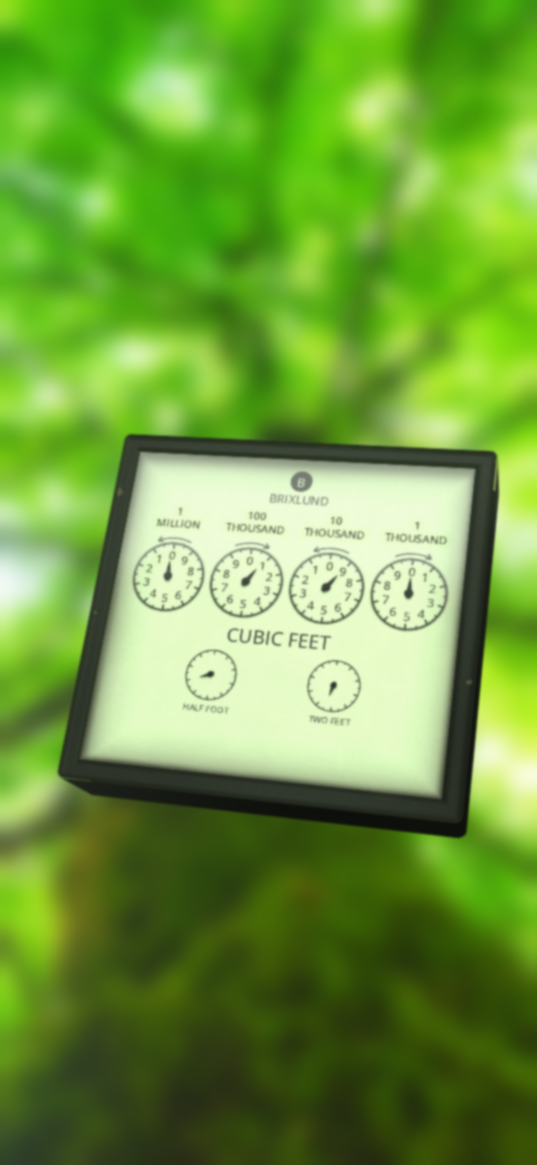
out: **9000** ft³
